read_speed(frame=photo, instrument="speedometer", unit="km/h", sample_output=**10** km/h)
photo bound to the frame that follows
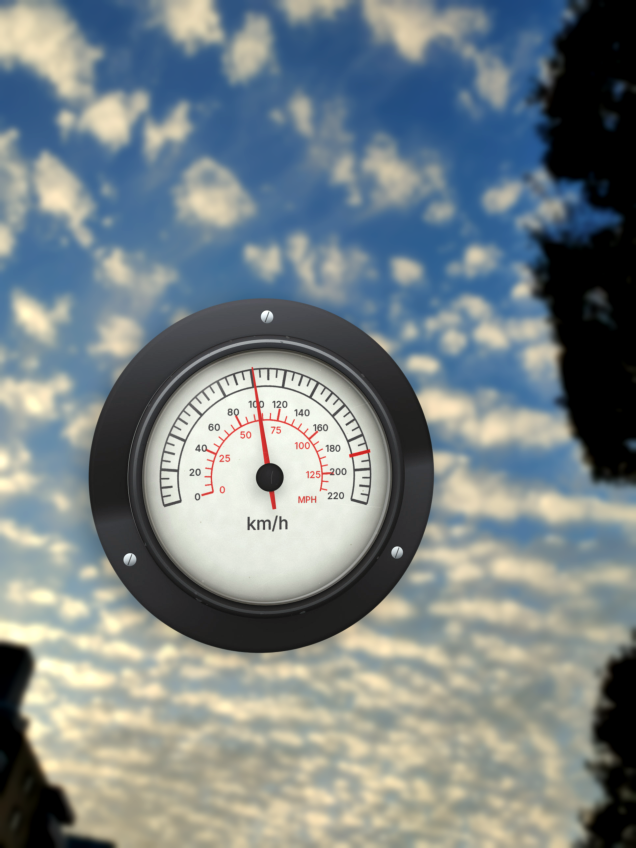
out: **100** km/h
